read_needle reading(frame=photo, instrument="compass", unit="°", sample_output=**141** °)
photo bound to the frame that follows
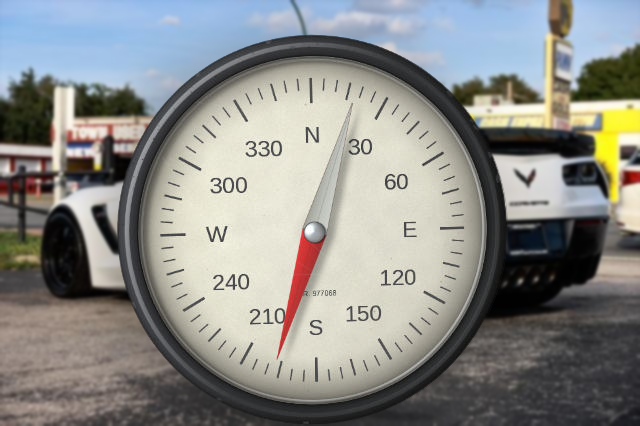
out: **197.5** °
